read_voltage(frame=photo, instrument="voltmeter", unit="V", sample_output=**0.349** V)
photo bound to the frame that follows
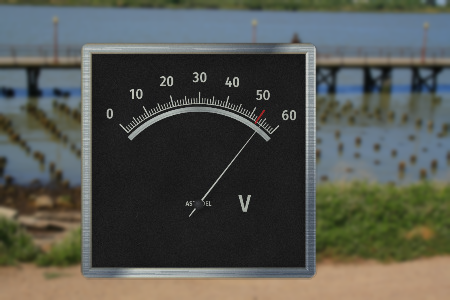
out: **55** V
